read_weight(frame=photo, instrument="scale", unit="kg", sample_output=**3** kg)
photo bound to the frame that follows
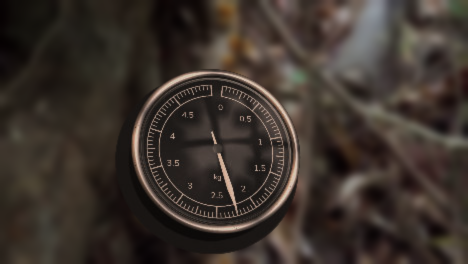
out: **2.25** kg
